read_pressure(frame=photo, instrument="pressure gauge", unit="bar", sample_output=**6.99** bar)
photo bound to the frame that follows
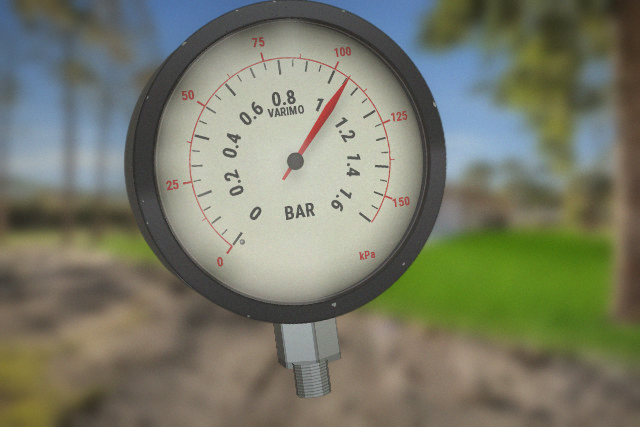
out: **1.05** bar
